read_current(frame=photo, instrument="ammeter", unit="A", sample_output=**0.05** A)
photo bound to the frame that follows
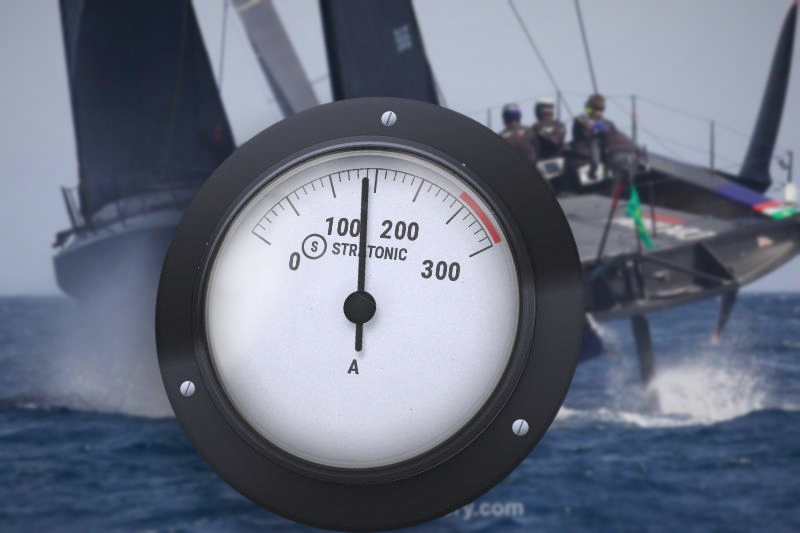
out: **140** A
